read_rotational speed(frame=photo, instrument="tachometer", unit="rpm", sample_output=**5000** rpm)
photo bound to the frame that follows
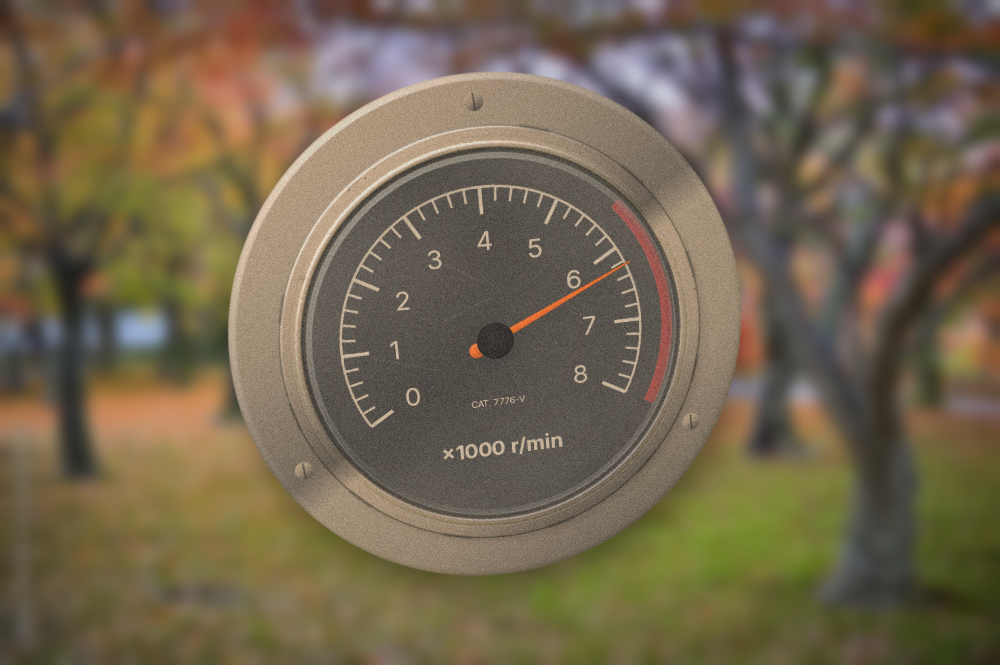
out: **6200** rpm
